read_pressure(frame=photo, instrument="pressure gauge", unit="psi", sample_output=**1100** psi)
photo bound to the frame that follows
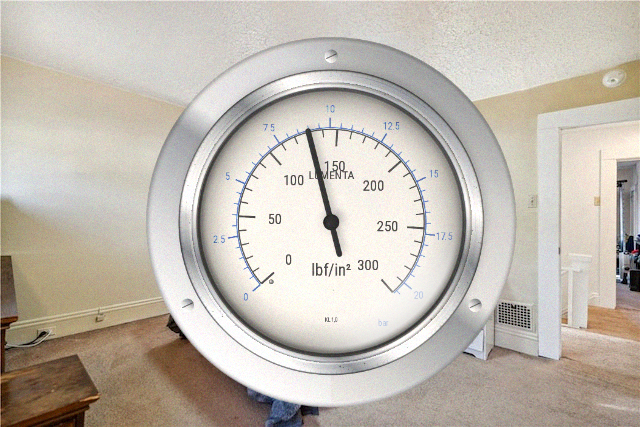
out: **130** psi
